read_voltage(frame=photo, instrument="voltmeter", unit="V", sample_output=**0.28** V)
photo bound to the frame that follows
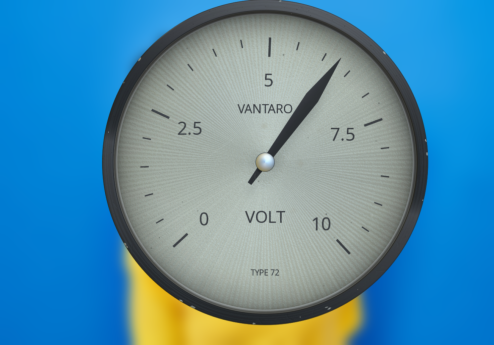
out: **6.25** V
